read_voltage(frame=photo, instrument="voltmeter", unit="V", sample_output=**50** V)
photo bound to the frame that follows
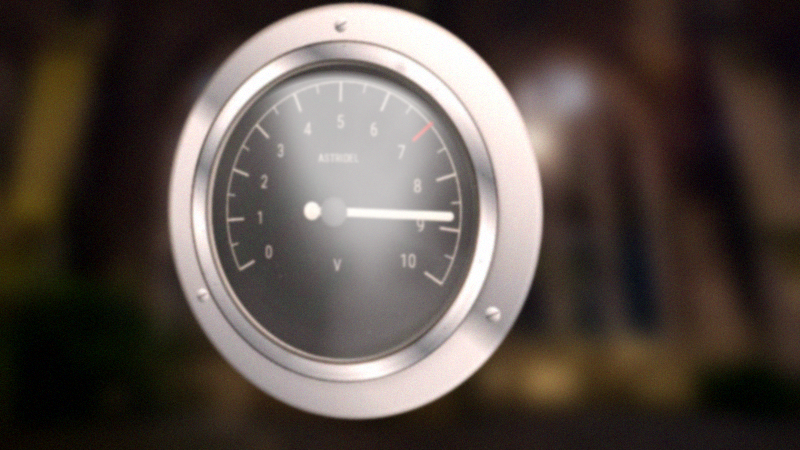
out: **8.75** V
